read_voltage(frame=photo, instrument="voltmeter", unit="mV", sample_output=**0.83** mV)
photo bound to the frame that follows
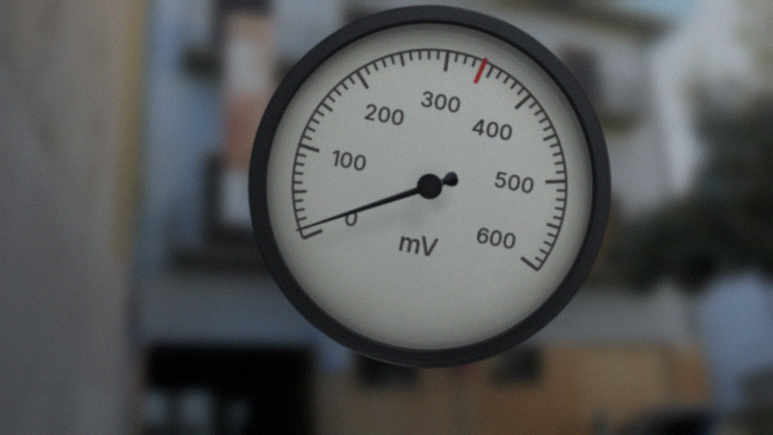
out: **10** mV
